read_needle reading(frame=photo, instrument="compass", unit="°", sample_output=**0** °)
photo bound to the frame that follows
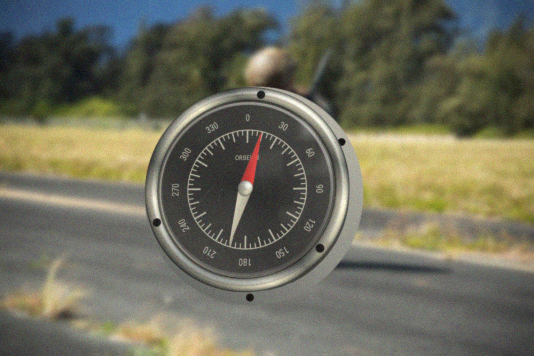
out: **15** °
